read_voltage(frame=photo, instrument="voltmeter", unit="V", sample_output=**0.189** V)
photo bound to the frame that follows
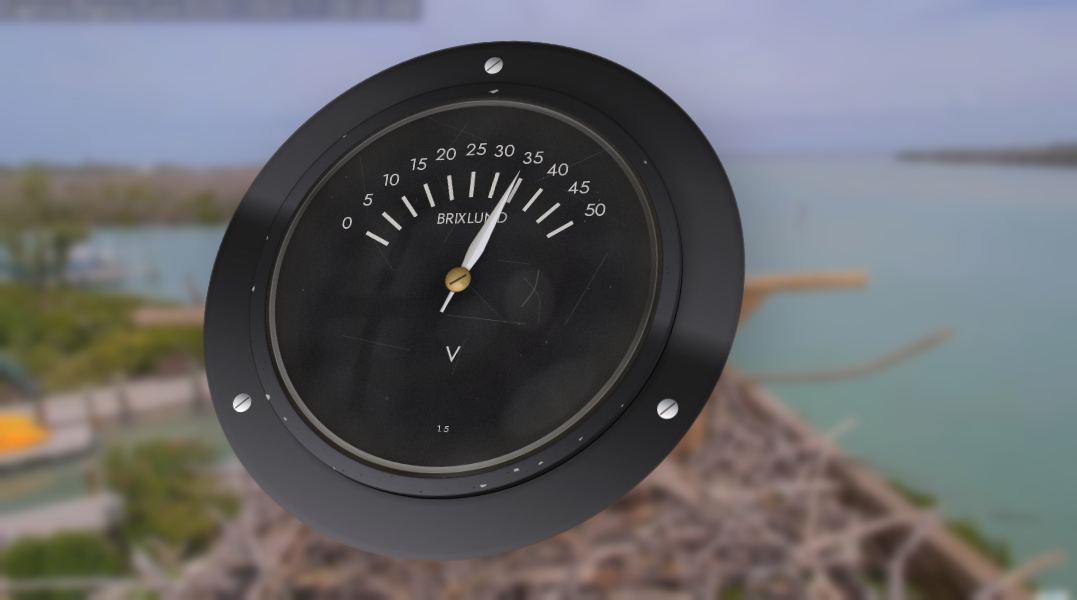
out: **35** V
